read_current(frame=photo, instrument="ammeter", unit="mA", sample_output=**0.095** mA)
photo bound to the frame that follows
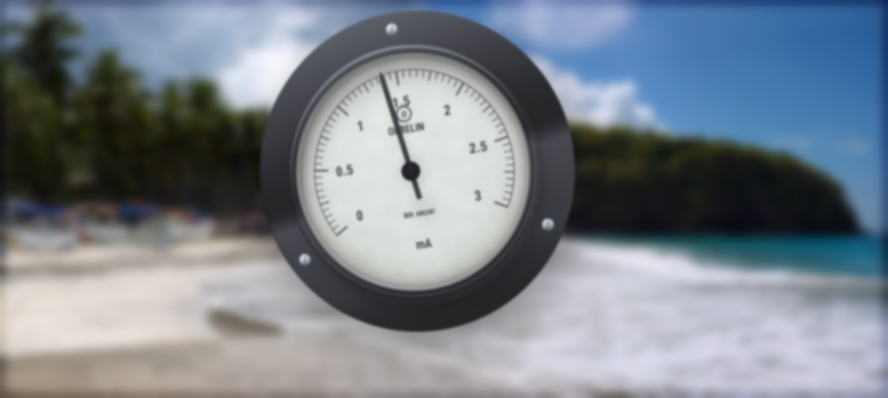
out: **1.4** mA
